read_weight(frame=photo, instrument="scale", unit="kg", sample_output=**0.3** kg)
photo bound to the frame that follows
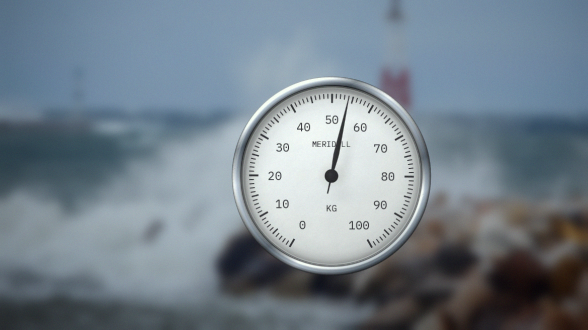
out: **54** kg
